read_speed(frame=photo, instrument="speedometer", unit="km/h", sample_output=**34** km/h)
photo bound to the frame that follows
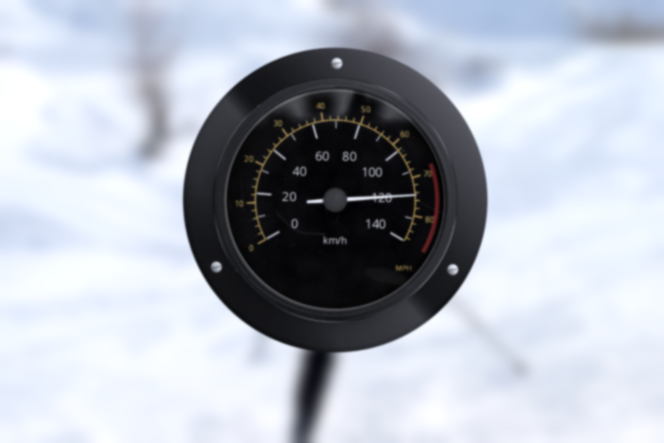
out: **120** km/h
